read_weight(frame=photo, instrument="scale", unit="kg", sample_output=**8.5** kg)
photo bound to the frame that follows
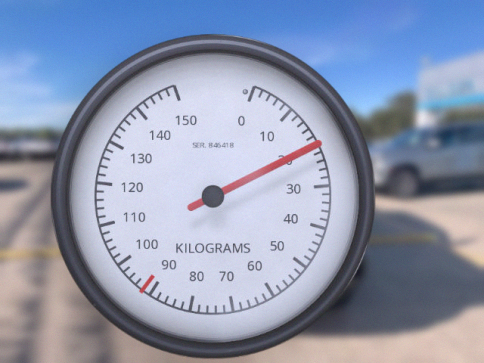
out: **20** kg
